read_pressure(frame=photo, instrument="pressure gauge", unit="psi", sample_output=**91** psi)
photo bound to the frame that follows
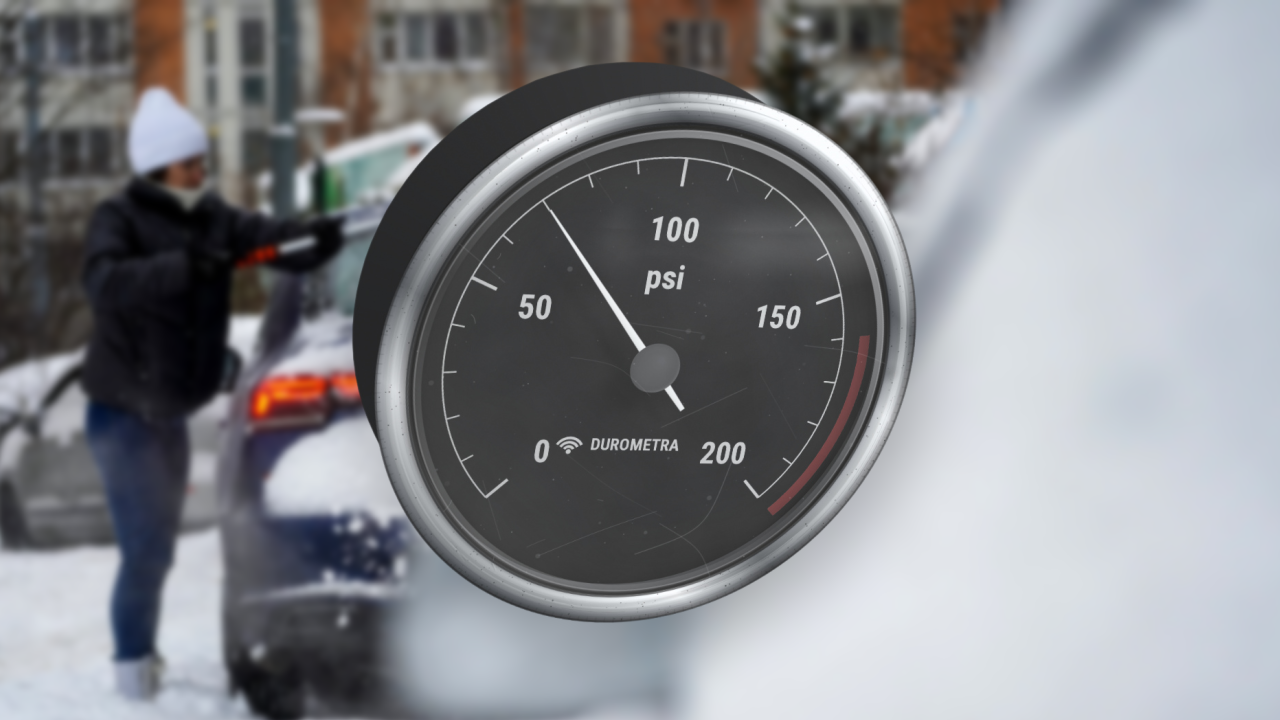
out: **70** psi
